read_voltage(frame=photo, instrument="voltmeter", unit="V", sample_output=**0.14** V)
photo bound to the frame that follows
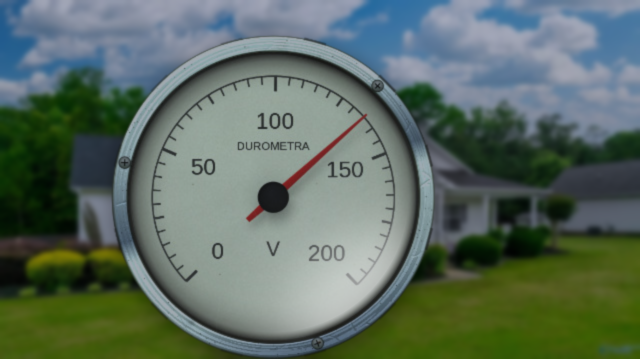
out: **135** V
